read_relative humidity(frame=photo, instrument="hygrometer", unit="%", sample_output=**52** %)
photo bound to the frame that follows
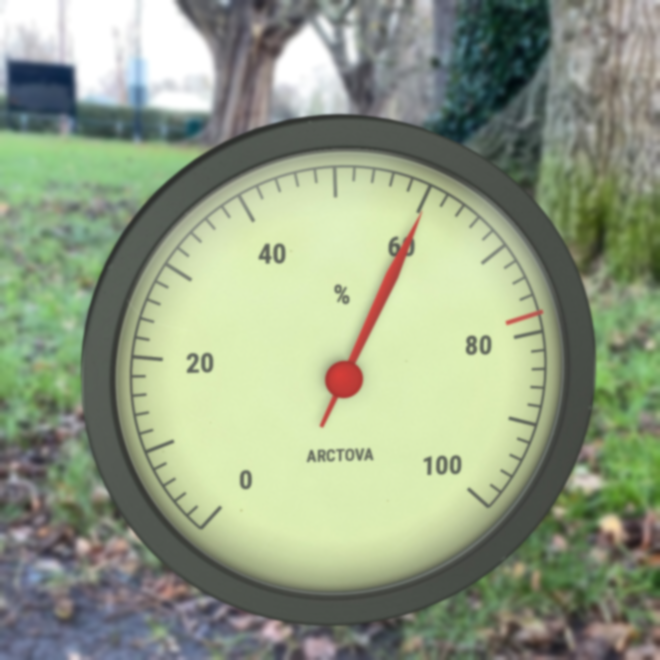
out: **60** %
